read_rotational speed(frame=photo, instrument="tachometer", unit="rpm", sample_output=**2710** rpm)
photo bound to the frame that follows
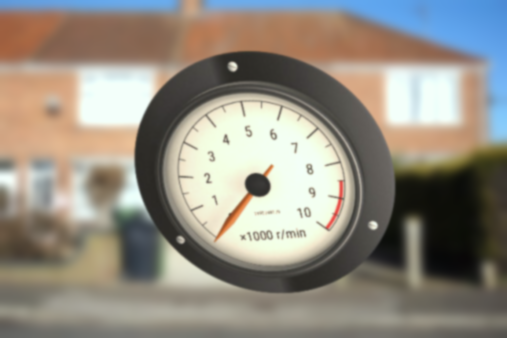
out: **0** rpm
